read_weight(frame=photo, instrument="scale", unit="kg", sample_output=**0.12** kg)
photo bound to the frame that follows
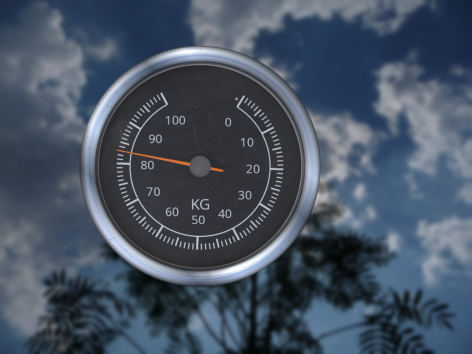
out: **83** kg
